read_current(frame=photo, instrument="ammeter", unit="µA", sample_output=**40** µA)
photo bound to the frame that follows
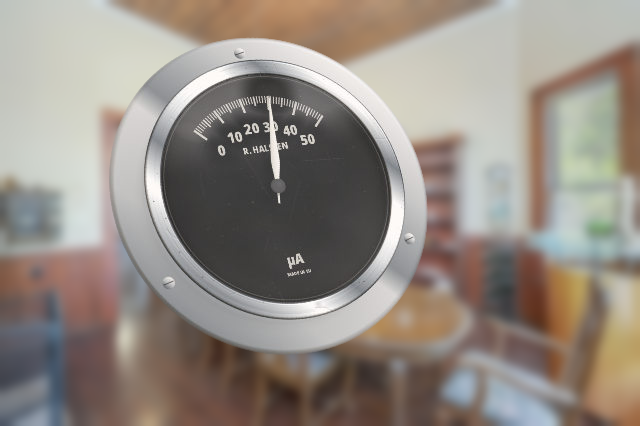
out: **30** µA
